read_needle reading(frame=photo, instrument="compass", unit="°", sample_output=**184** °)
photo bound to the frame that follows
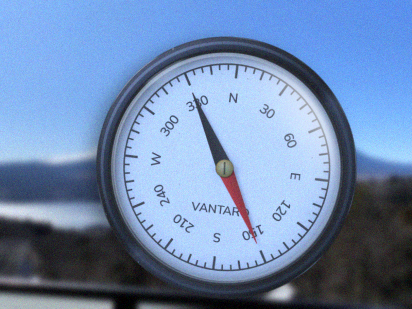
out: **150** °
